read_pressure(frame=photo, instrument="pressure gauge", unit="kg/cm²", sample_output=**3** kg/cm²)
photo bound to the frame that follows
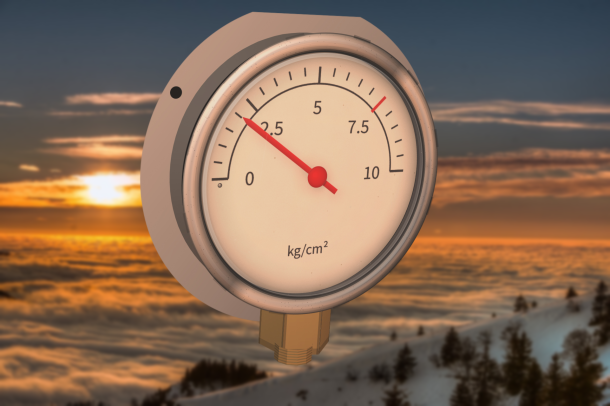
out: **2** kg/cm²
